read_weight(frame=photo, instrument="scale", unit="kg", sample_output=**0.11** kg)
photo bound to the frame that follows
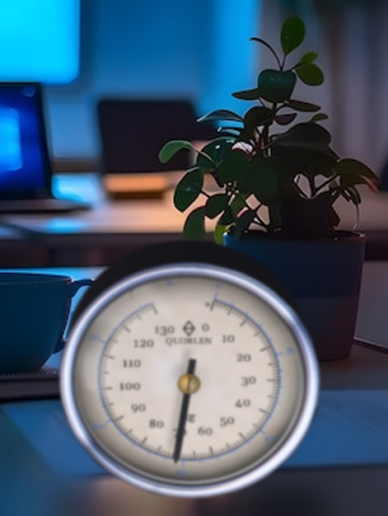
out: **70** kg
